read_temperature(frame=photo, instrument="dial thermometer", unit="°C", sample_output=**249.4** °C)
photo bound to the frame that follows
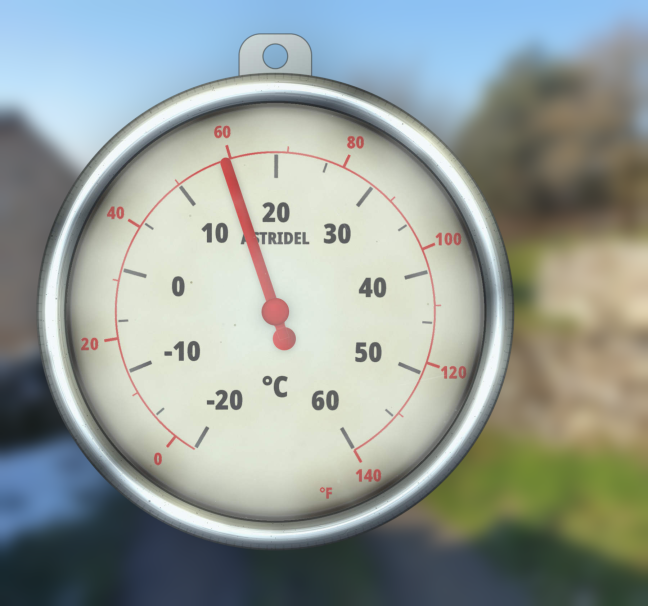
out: **15** °C
